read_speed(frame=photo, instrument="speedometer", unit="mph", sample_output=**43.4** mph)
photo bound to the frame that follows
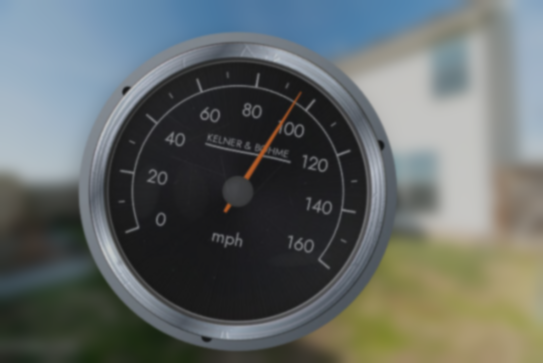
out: **95** mph
